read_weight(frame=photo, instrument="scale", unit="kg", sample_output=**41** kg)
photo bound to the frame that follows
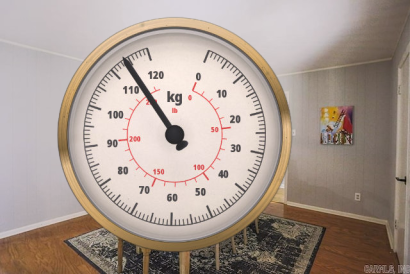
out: **114** kg
